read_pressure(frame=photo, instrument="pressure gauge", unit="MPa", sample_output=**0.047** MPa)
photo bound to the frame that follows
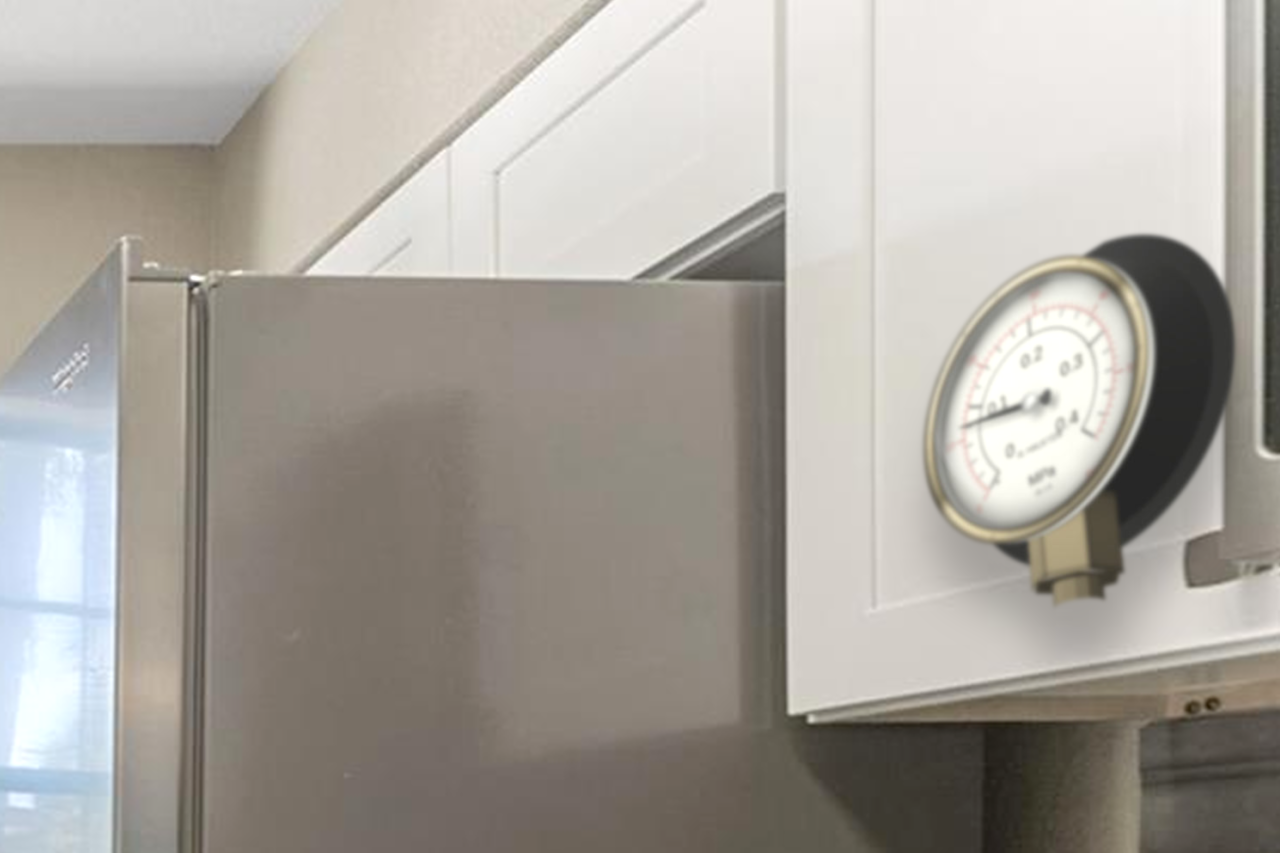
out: **0.08** MPa
